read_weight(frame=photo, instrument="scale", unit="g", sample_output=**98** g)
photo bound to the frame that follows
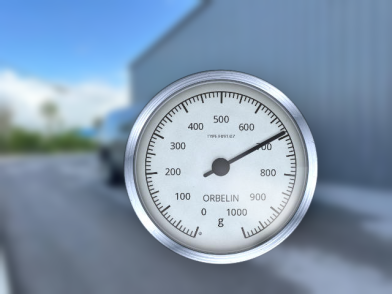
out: **690** g
